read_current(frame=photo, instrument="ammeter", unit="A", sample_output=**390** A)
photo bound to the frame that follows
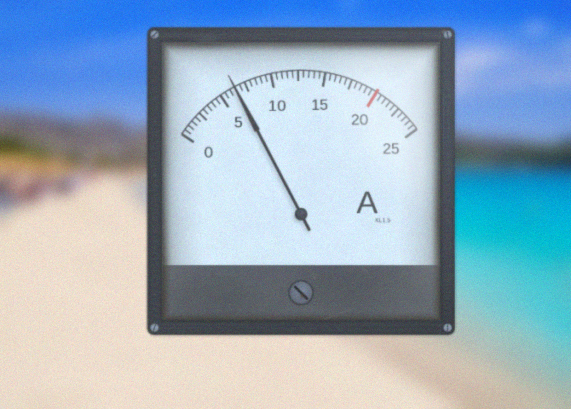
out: **6.5** A
